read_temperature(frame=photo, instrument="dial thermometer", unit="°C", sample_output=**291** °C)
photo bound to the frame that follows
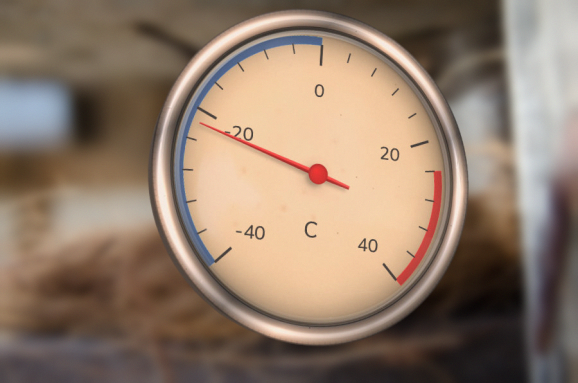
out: **-22** °C
